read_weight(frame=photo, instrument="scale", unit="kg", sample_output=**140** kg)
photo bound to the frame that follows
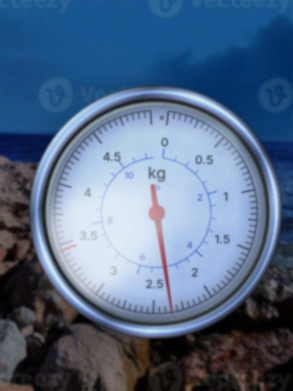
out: **2.35** kg
